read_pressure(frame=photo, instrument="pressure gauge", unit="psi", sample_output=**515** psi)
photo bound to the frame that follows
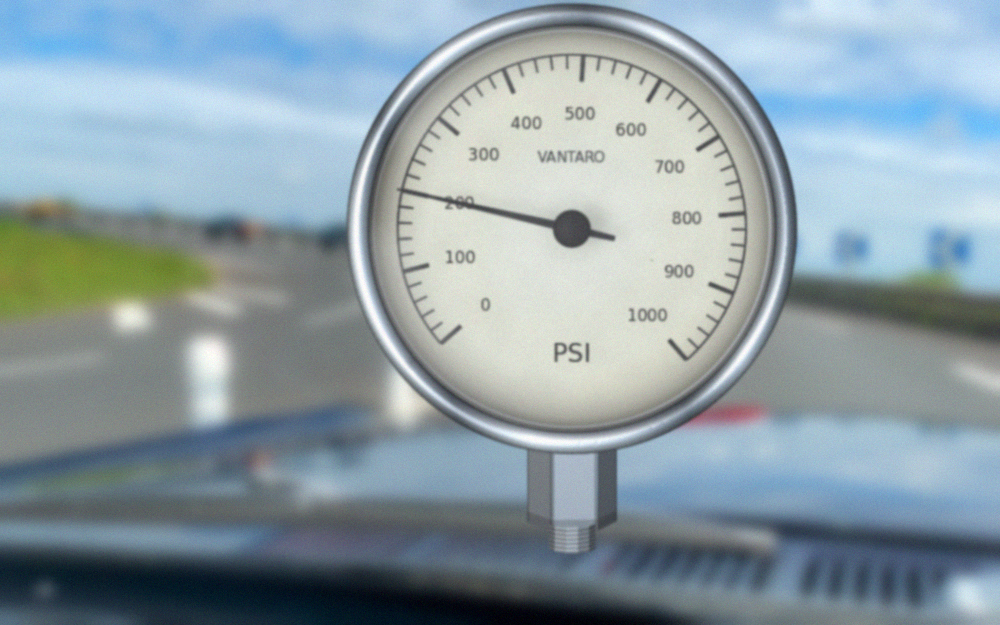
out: **200** psi
